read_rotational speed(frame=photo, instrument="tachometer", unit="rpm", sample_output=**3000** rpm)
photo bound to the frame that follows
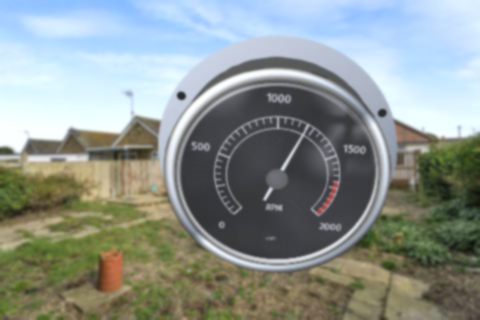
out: **1200** rpm
